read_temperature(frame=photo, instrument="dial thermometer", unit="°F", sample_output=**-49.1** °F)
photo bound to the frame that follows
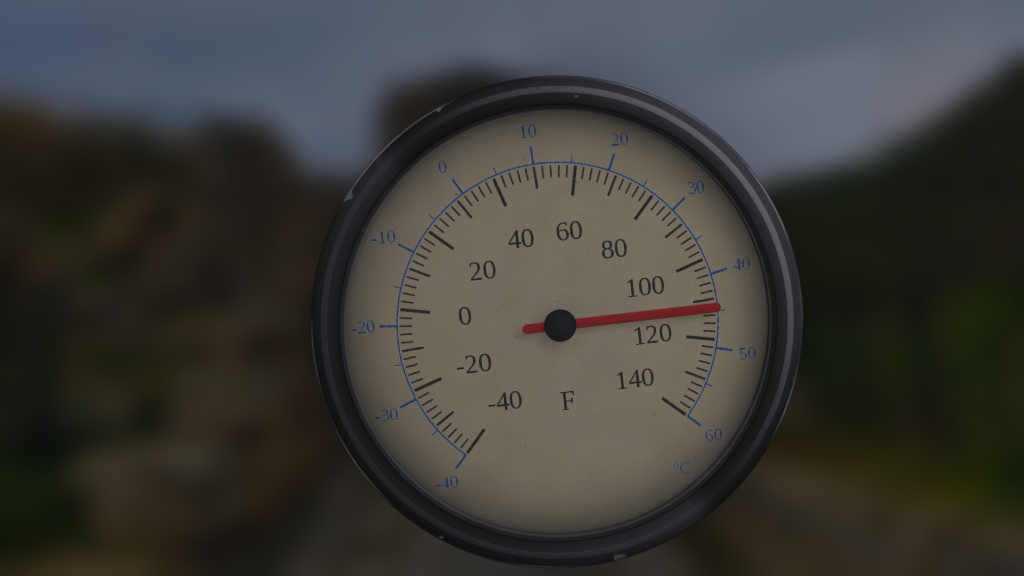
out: **112** °F
